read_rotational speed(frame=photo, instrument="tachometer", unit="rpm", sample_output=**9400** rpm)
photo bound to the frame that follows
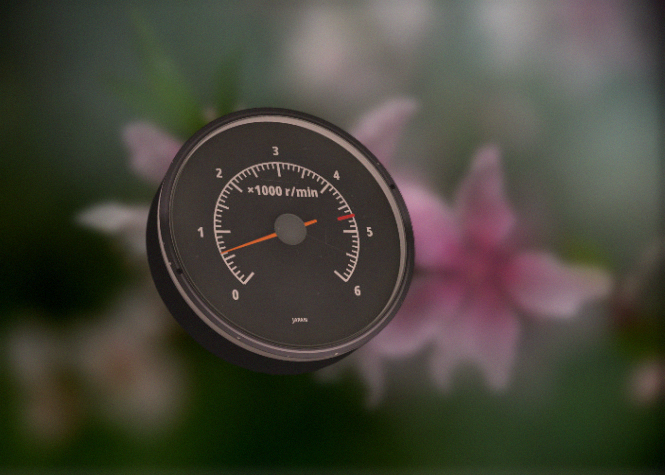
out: **600** rpm
